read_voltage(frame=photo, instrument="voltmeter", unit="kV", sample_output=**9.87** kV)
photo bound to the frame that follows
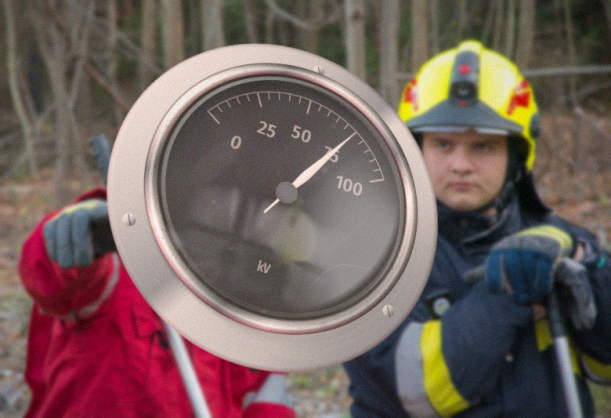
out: **75** kV
